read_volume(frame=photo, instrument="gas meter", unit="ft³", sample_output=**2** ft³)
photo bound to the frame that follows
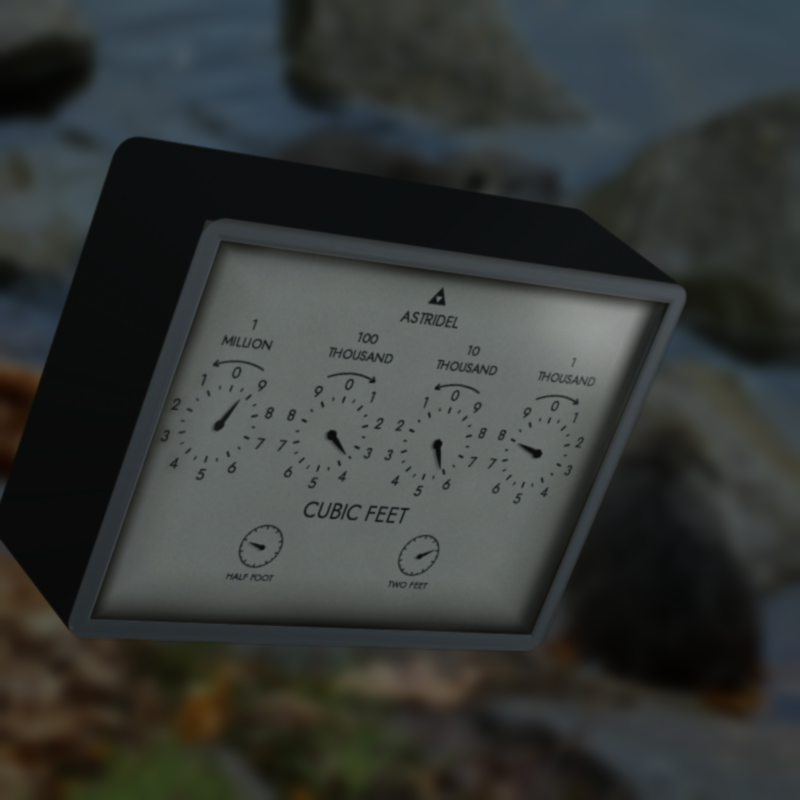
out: **935800** ft³
